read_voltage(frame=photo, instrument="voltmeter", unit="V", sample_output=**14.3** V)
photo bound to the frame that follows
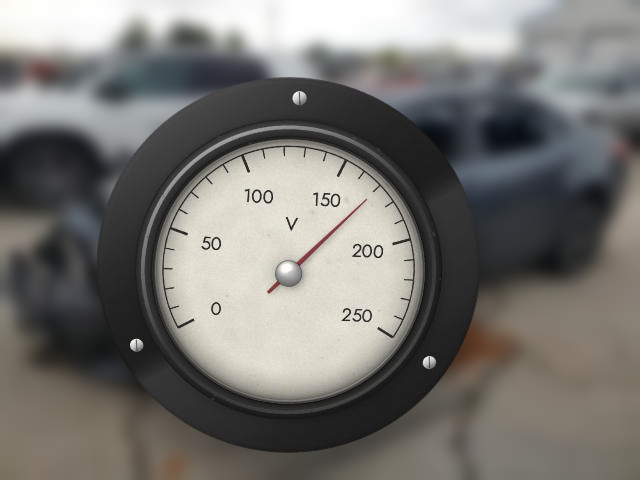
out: **170** V
